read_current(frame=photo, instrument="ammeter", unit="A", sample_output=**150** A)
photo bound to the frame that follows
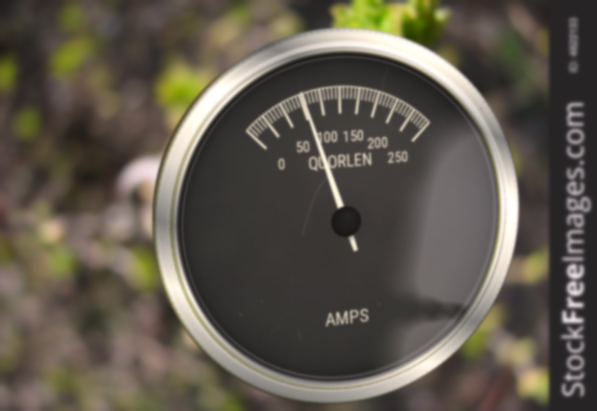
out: **75** A
